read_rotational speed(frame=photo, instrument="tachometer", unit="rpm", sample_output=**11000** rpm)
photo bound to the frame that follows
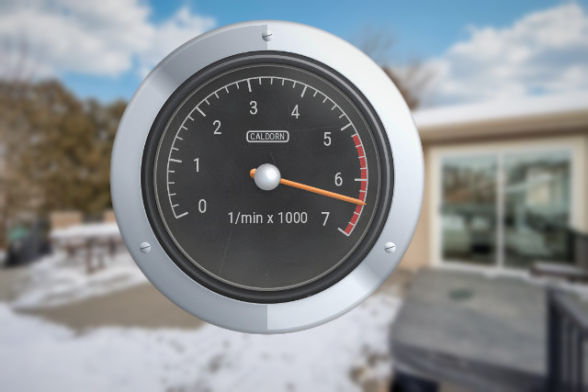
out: **6400** rpm
